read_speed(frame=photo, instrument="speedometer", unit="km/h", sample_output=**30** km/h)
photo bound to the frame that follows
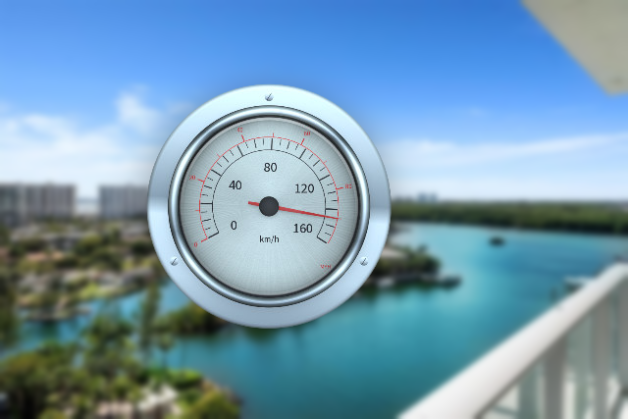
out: **145** km/h
